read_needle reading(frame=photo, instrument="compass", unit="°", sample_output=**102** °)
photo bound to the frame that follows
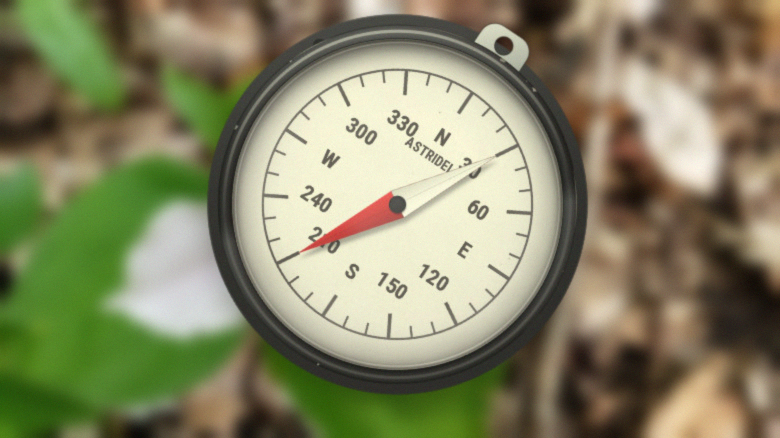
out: **210** °
